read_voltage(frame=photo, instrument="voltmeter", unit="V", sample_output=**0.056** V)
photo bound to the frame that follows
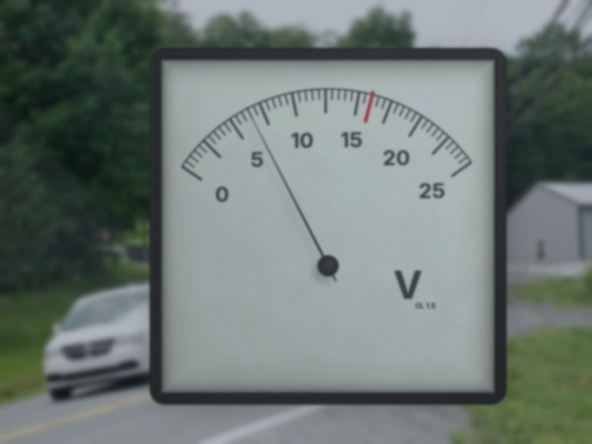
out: **6.5** V
